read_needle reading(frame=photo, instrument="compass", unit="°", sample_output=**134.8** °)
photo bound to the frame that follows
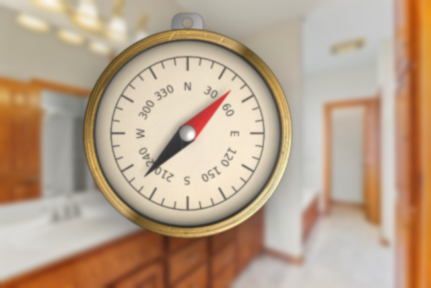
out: **45** °
